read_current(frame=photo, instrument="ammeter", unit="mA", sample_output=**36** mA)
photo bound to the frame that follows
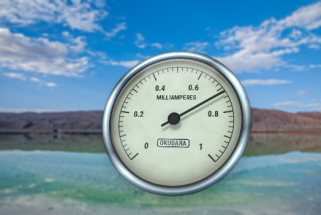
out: **0.72** mA
